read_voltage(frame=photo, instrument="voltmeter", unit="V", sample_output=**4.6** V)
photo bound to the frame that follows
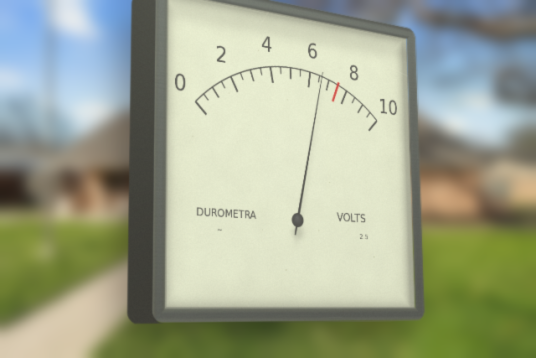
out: **6.5** V
